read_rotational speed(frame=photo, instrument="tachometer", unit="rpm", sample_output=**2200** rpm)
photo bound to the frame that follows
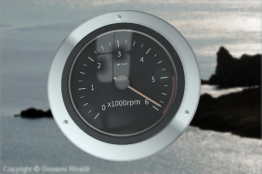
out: **5875** rpm
